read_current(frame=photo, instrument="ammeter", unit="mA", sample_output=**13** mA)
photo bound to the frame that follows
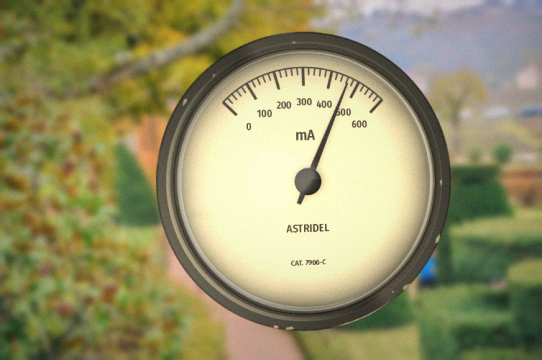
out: **460** mA
